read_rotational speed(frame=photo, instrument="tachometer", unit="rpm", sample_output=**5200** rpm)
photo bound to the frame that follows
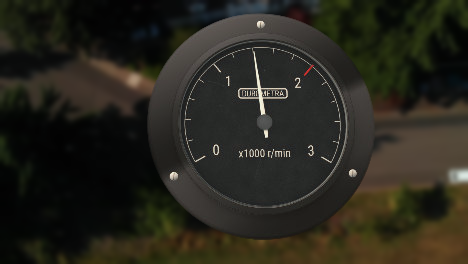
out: **1400** rpm
